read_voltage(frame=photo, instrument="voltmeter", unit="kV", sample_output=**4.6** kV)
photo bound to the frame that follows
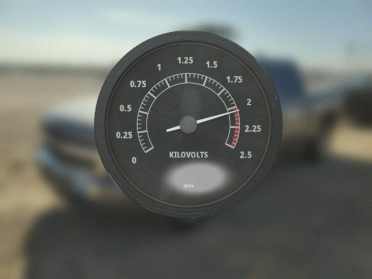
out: **2.05** kV
